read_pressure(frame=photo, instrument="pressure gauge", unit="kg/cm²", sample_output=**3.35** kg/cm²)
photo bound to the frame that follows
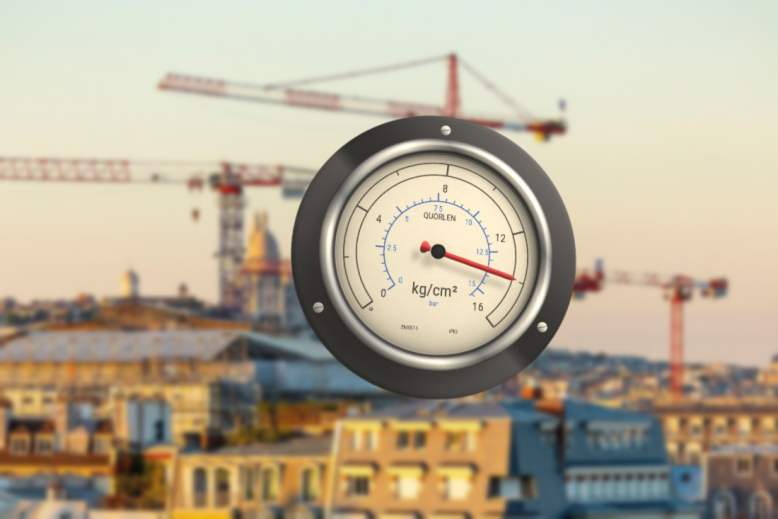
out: **14** kg/cm²
